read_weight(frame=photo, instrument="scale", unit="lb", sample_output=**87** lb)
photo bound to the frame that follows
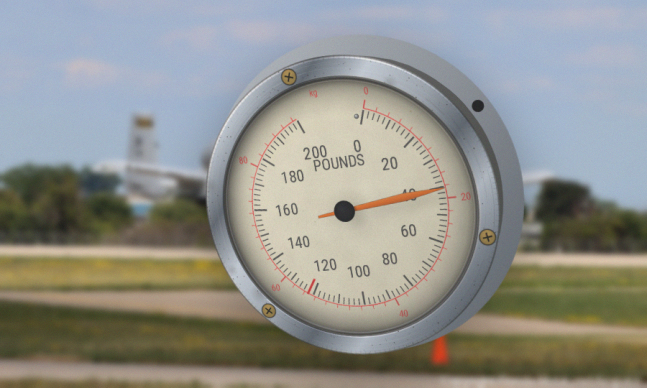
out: **40** lb
